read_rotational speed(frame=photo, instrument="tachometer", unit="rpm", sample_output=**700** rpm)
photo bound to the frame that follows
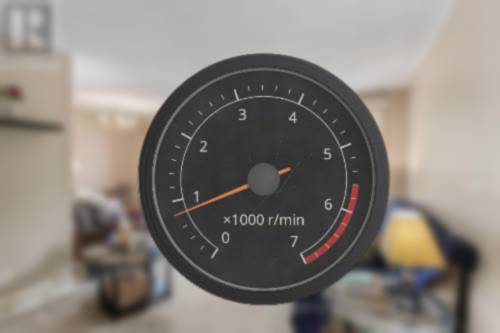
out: **800** rpm
